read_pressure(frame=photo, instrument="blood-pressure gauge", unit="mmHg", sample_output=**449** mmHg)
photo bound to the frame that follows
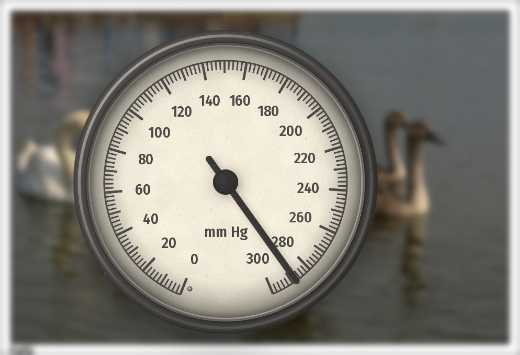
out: **288** mmHg
